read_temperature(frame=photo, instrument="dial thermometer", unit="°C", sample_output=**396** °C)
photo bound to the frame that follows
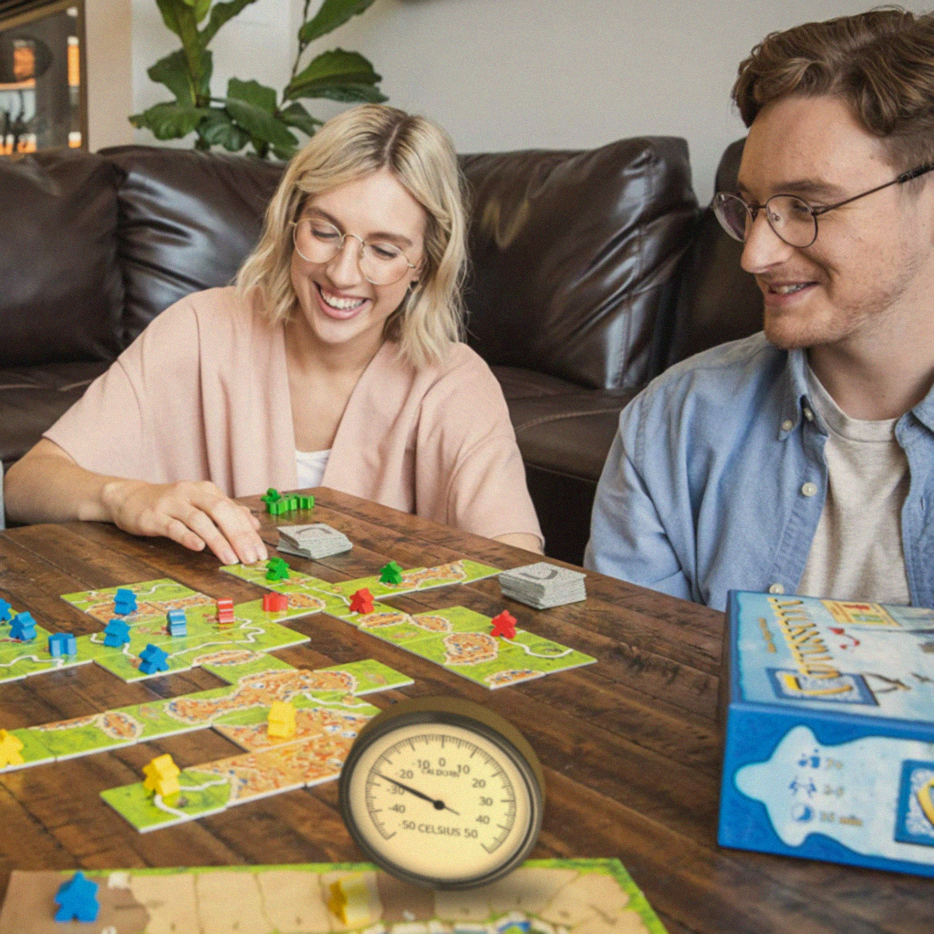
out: **-25** °C
